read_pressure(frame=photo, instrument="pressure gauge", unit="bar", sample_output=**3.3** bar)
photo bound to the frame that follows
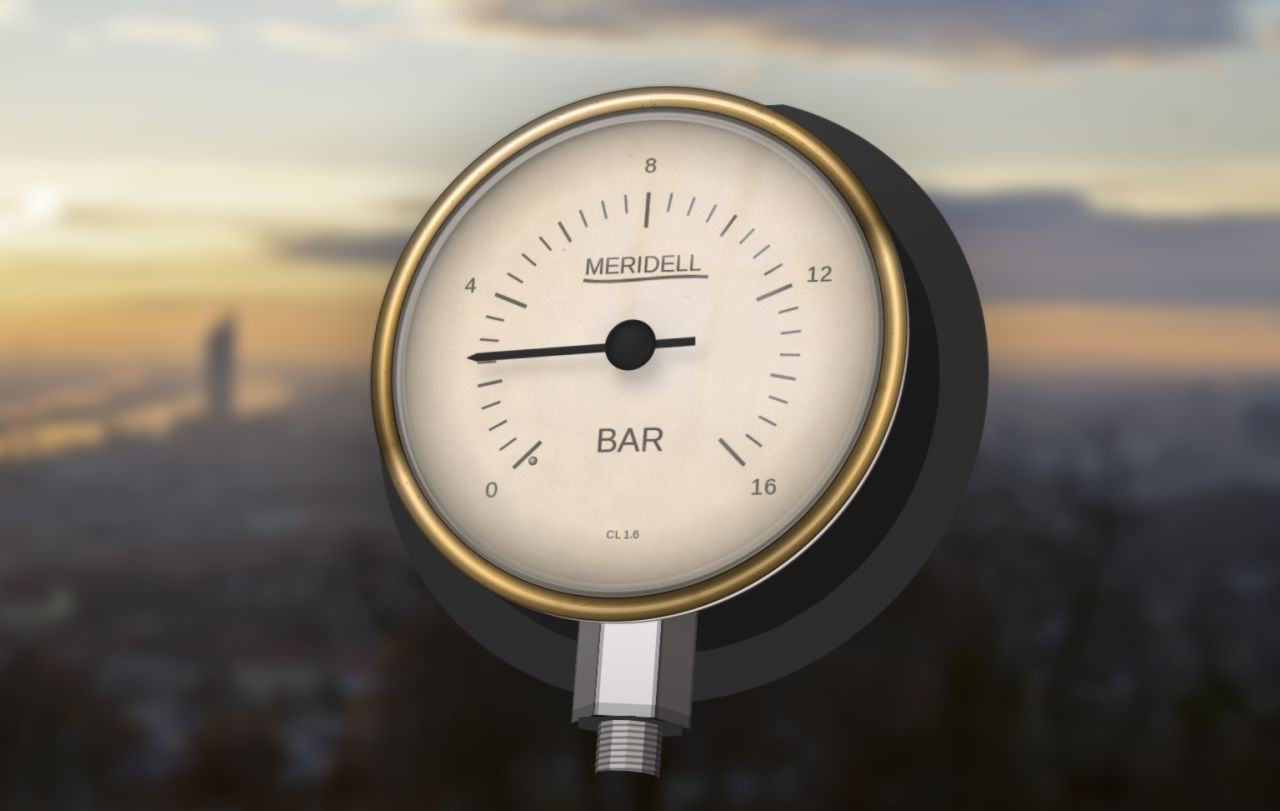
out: **2.5** bar
